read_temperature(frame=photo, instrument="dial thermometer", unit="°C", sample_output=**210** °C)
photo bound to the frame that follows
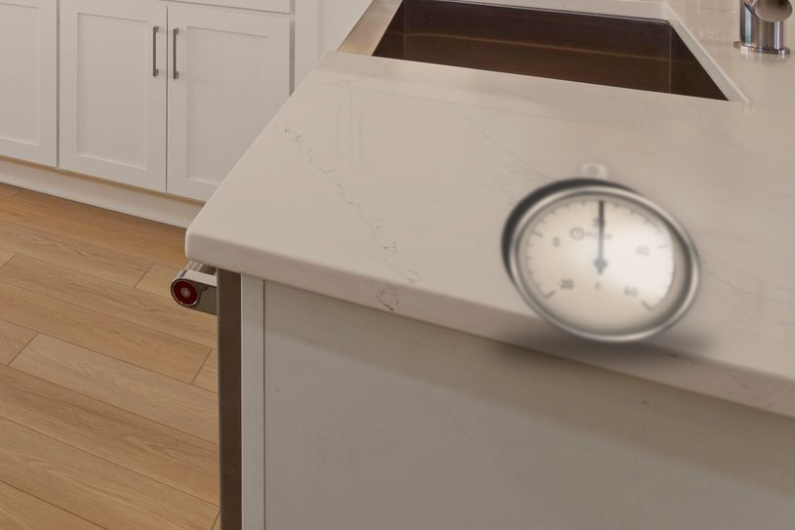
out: **20** °C
